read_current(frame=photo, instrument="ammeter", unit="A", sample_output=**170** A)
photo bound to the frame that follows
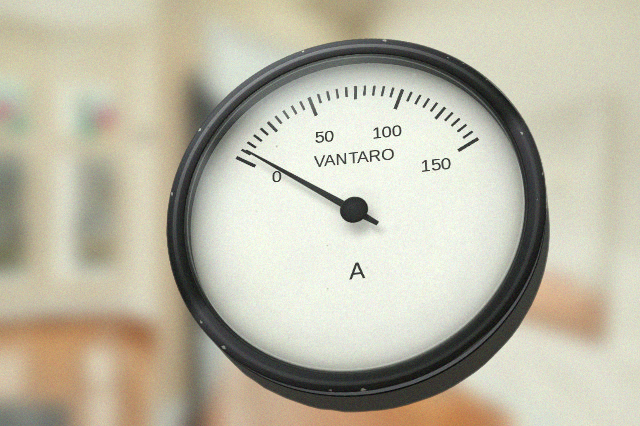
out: **5** A
